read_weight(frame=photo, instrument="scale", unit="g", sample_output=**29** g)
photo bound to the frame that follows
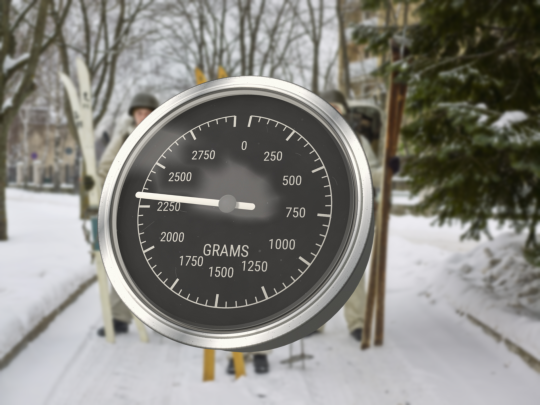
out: **2300** g
